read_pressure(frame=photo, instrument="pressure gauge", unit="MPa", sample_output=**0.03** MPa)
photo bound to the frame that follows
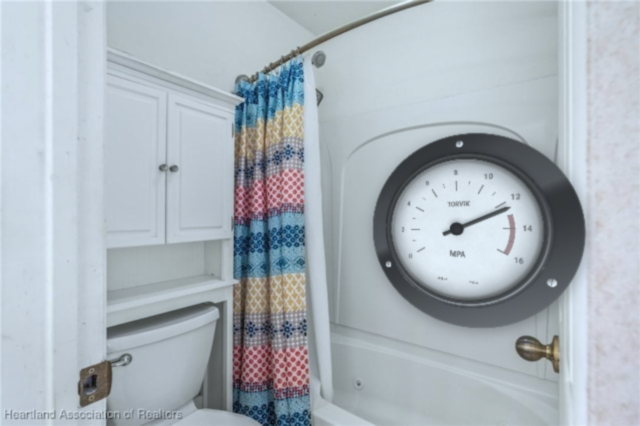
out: **12.5** MPa
